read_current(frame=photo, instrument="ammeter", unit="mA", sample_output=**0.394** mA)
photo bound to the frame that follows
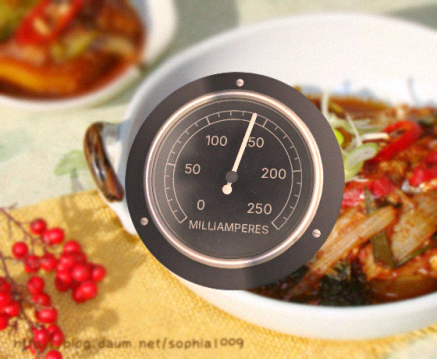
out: **140** mA
